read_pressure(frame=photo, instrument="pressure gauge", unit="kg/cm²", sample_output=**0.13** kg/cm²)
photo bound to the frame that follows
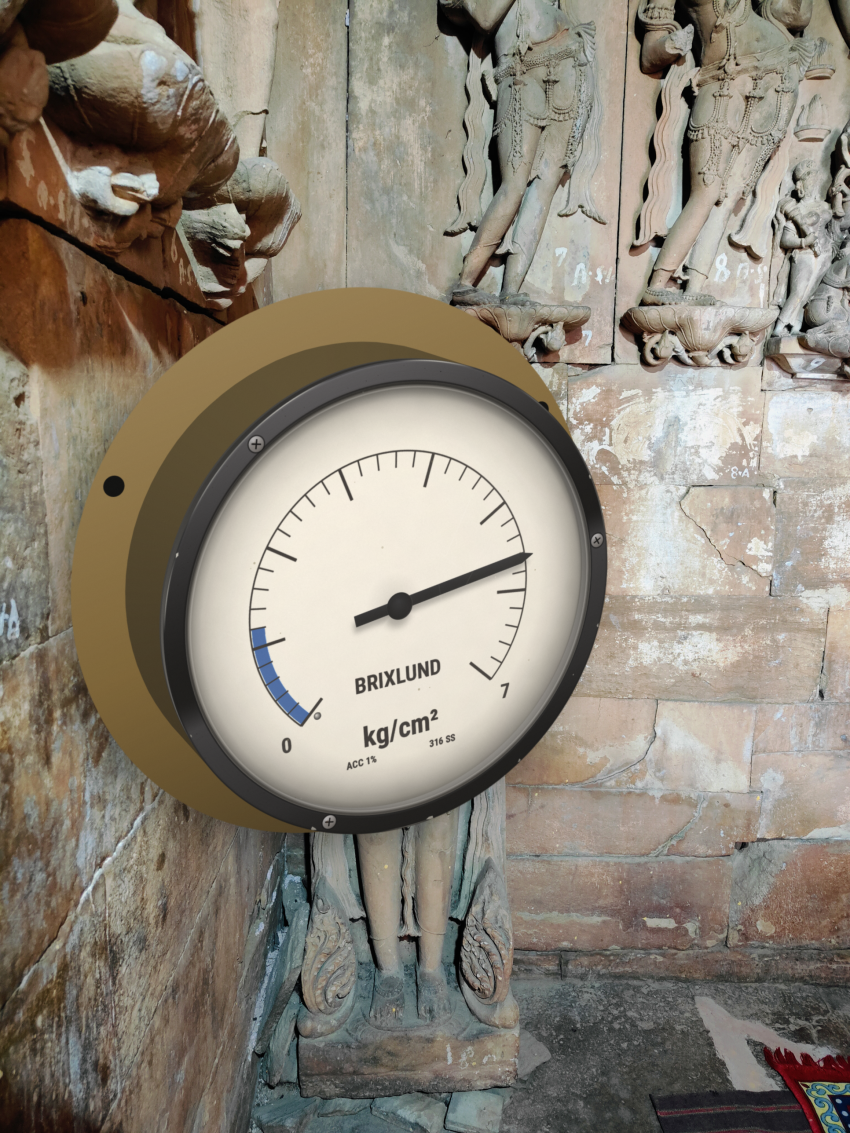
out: **5.6** kg/cm²
